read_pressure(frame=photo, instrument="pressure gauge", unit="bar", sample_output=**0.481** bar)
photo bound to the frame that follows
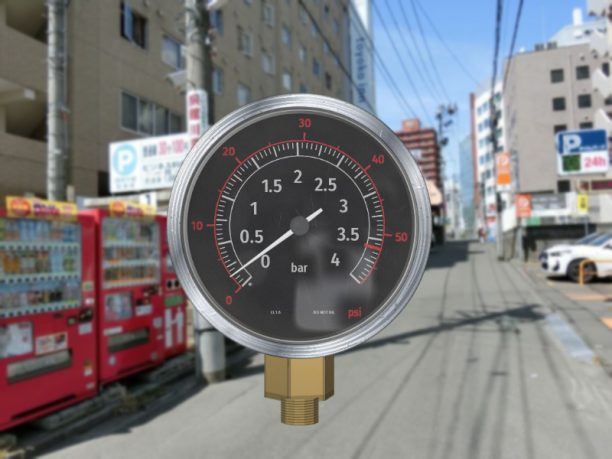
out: **0.15** bar
